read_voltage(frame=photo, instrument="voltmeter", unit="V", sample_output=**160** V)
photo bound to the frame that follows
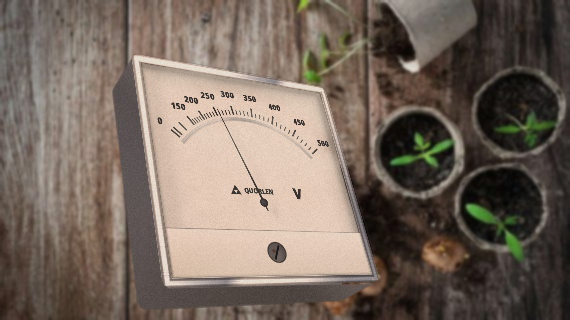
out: **250** V
